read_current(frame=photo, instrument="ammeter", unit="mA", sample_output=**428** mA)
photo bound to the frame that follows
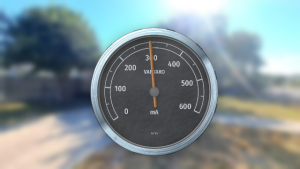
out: **300** mA
